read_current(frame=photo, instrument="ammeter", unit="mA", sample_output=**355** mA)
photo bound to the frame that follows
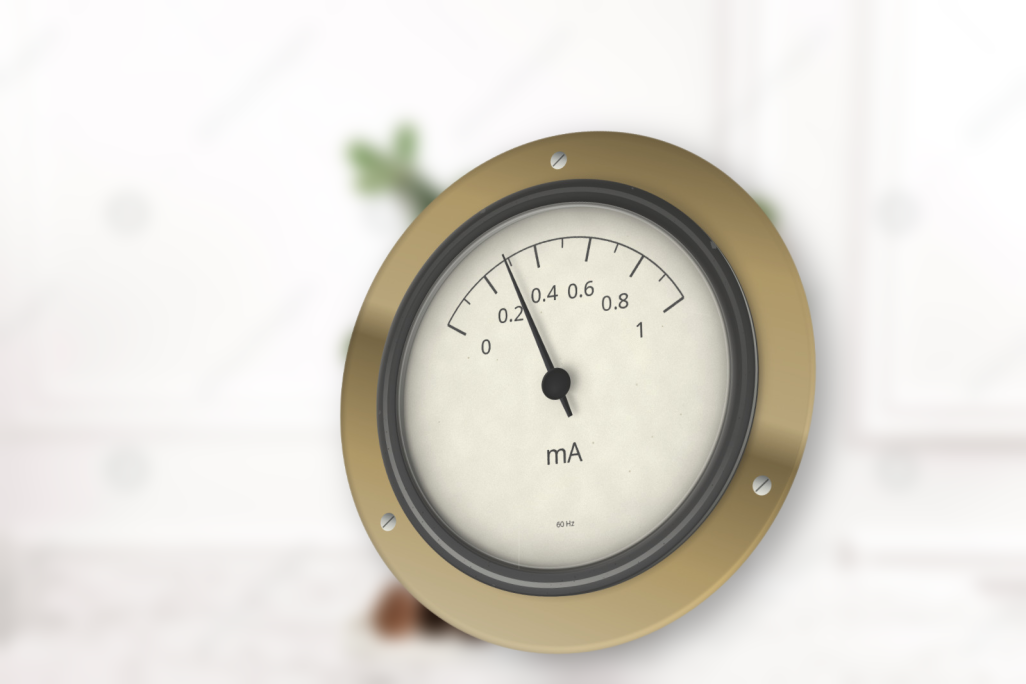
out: **0.3** mA
